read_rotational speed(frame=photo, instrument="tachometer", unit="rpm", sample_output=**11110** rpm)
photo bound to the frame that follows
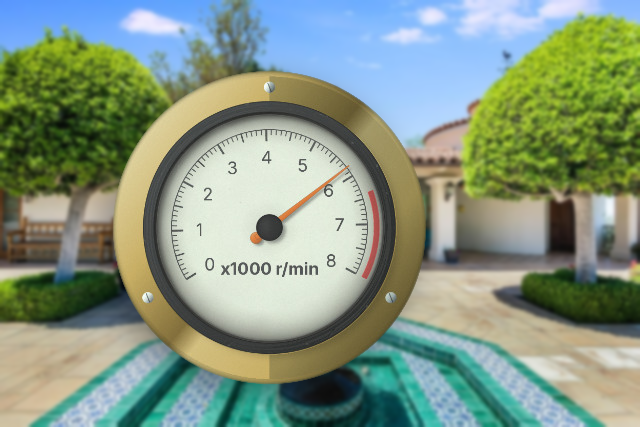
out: **5800** rpm
